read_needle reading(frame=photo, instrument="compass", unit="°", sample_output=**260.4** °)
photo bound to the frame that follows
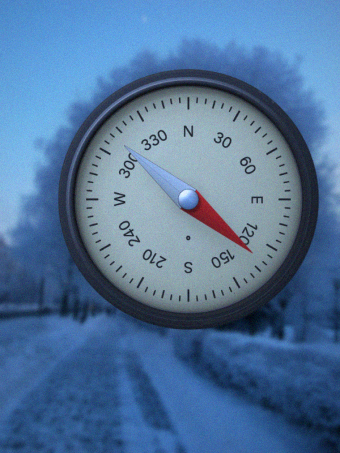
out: **130** °
